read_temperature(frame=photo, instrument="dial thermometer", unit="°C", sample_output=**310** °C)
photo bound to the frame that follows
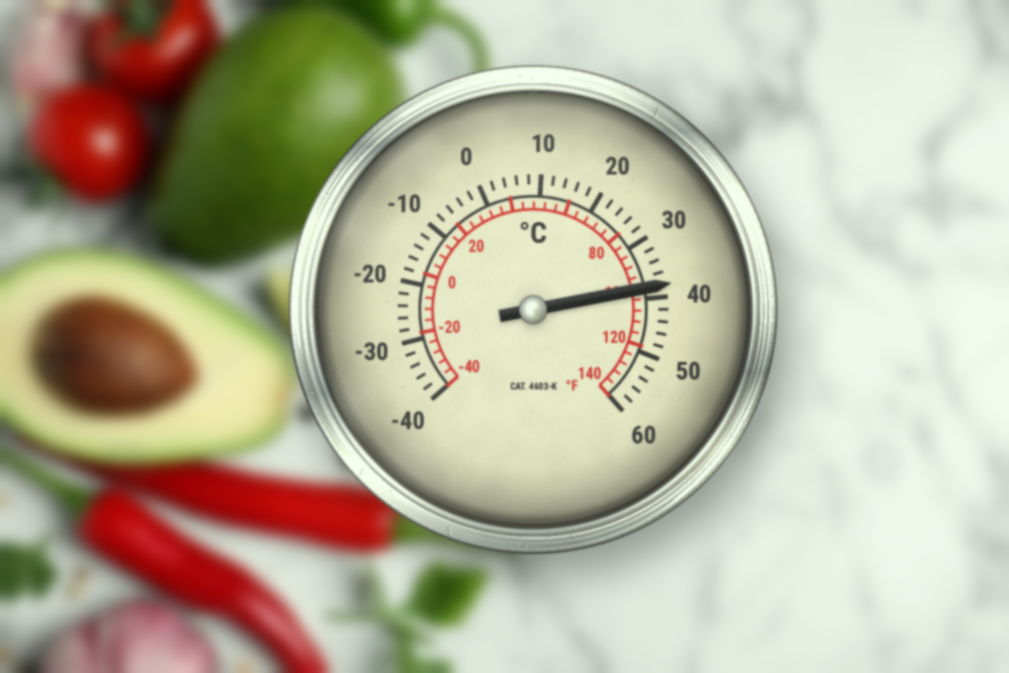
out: **38** °C
